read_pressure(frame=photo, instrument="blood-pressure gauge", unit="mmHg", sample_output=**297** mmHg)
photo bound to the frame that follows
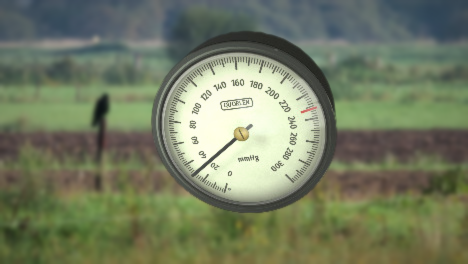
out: **30** mmHg
